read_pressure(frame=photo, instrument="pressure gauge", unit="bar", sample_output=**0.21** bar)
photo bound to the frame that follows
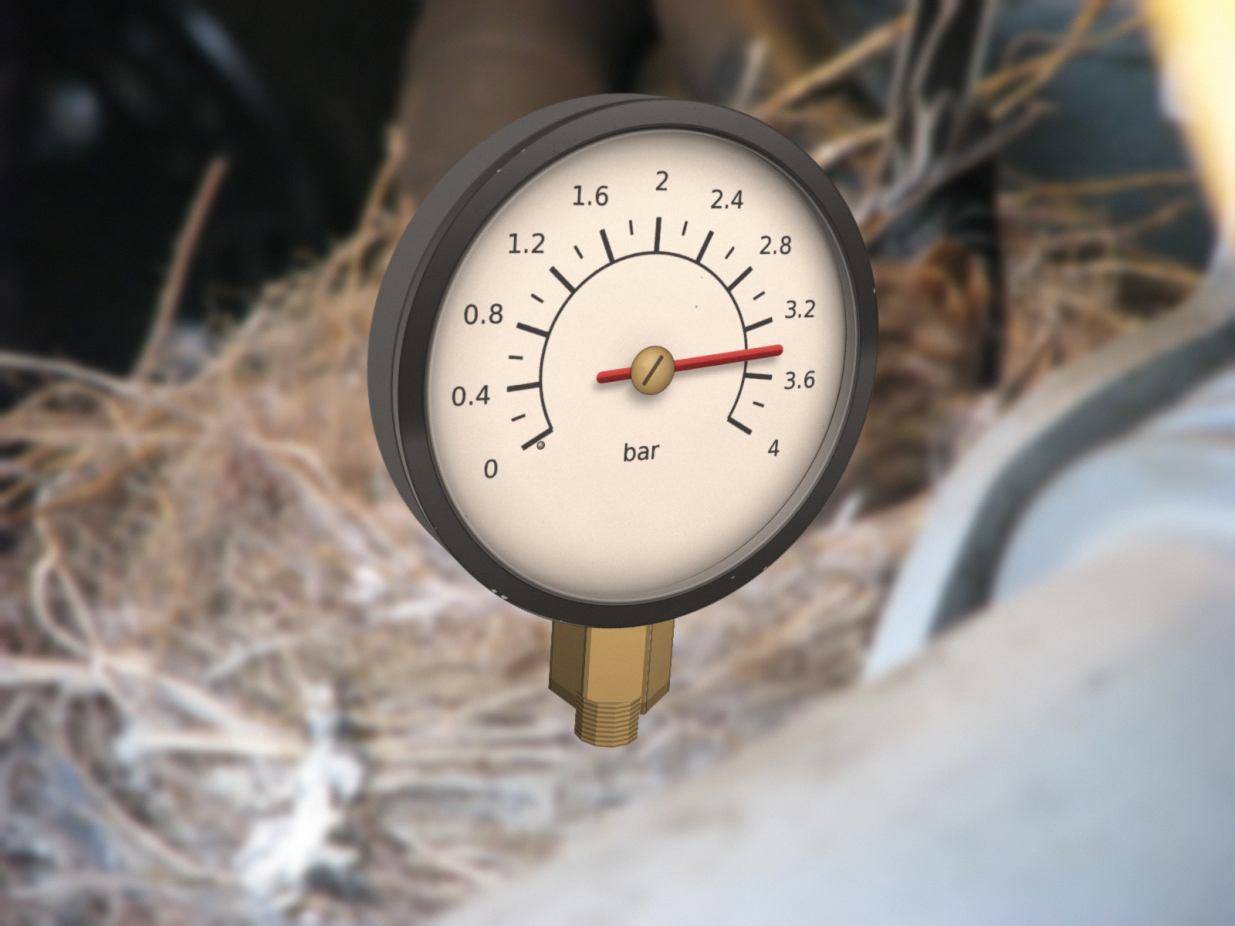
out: **3.4** bar
